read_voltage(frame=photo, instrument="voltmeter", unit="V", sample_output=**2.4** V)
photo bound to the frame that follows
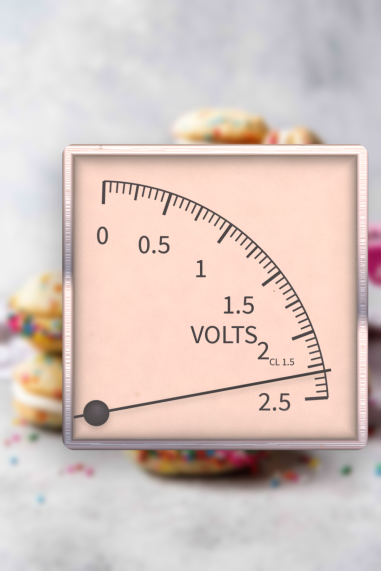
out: **2.3** V
